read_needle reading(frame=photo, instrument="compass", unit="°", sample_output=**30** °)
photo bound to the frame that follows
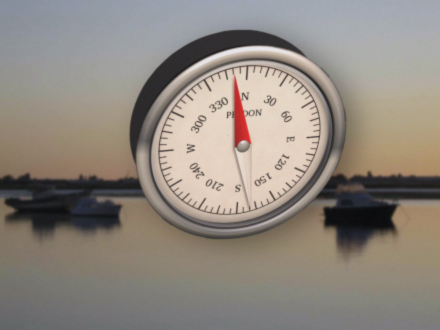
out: **350** °
